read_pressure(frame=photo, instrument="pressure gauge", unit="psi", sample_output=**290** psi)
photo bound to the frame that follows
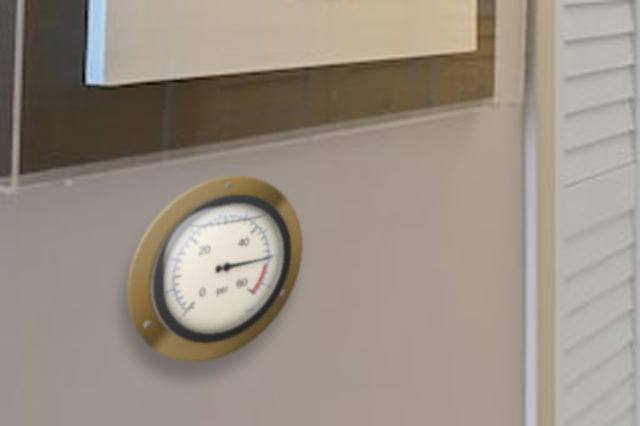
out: **50** psi
